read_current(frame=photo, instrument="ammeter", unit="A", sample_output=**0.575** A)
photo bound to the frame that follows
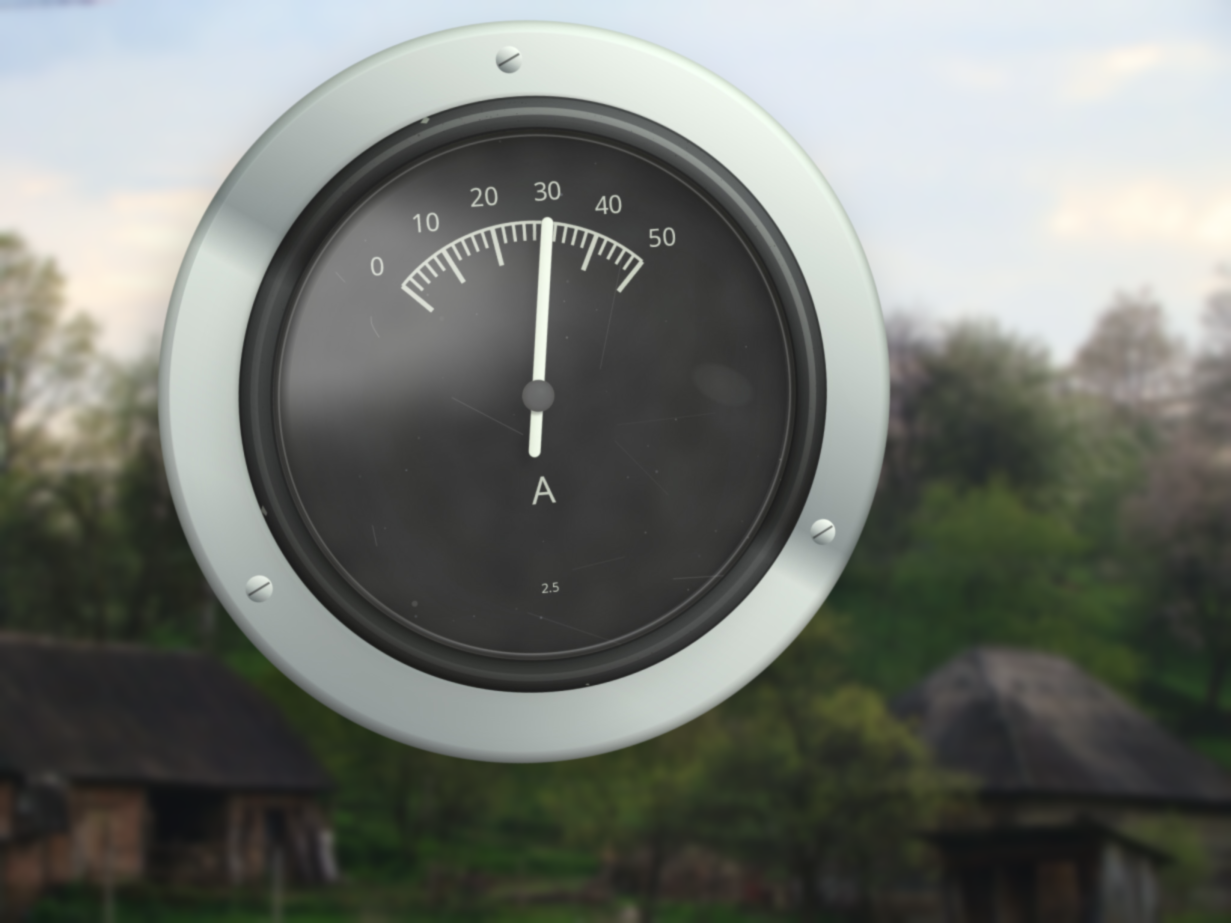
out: **30** A
